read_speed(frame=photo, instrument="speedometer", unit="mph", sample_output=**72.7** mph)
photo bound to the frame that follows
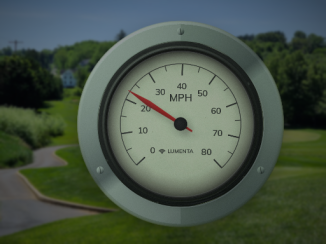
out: **22.5** mph
